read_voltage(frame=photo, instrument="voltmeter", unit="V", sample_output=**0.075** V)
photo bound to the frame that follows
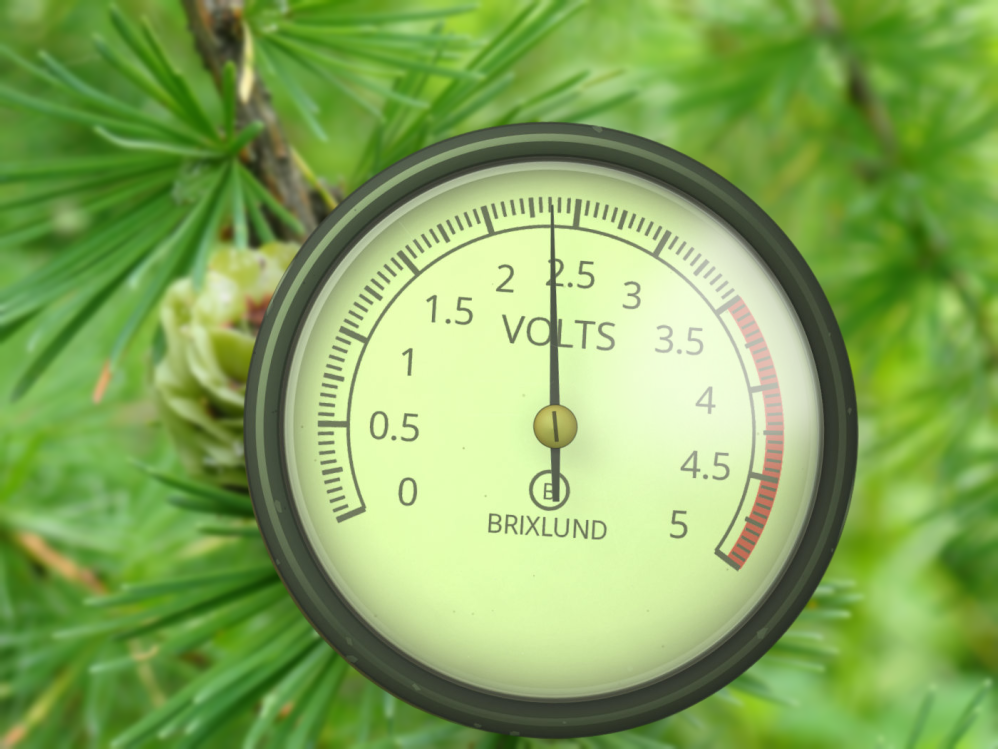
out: **2.35** V
